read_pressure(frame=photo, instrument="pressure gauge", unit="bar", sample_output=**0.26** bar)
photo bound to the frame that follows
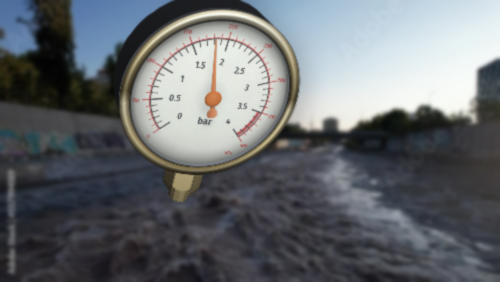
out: **1.8** bar
